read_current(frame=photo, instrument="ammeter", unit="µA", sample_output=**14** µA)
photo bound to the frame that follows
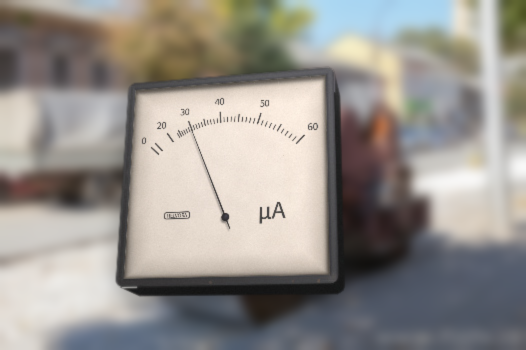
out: **30** µA
